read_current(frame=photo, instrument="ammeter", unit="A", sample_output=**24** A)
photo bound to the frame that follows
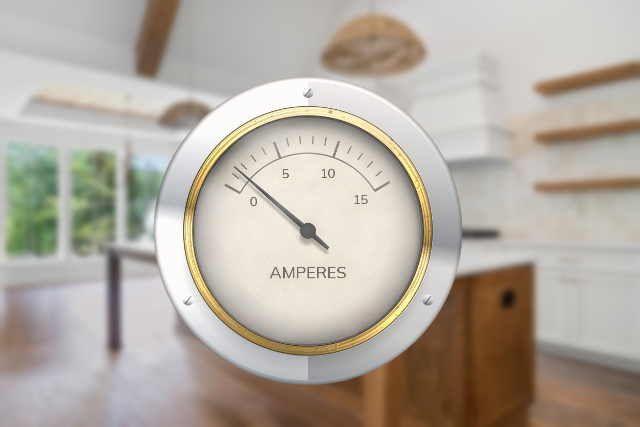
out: **1.5** A
